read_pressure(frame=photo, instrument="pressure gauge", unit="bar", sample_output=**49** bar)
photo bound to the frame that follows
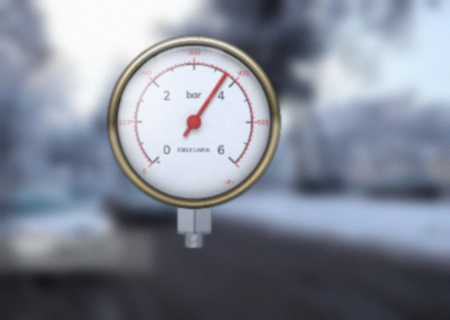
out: **3.75** bar
